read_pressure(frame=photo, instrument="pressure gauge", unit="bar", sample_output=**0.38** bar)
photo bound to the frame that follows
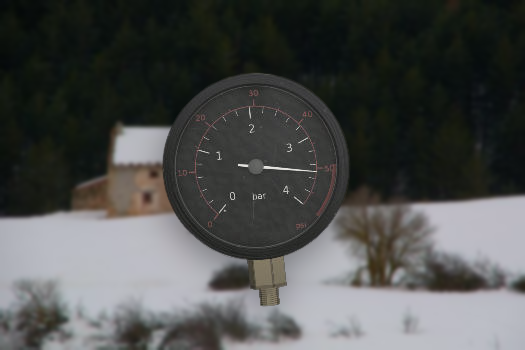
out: **3.5** bar
